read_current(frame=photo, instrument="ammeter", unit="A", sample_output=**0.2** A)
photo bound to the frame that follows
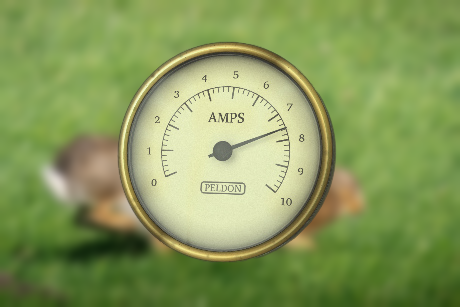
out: **7.6** A
